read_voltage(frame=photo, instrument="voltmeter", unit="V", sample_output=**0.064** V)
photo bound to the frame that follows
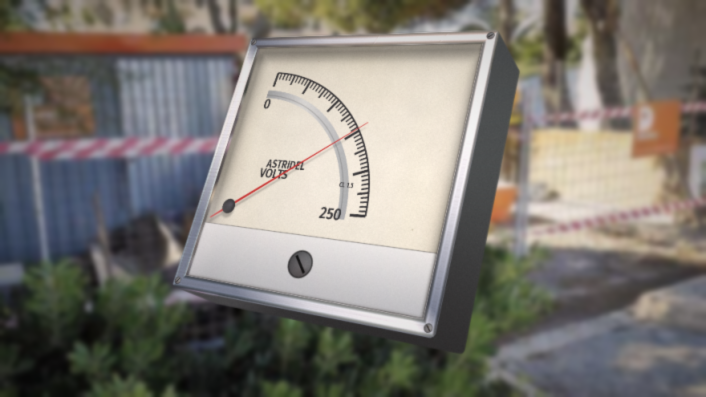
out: **150** V
